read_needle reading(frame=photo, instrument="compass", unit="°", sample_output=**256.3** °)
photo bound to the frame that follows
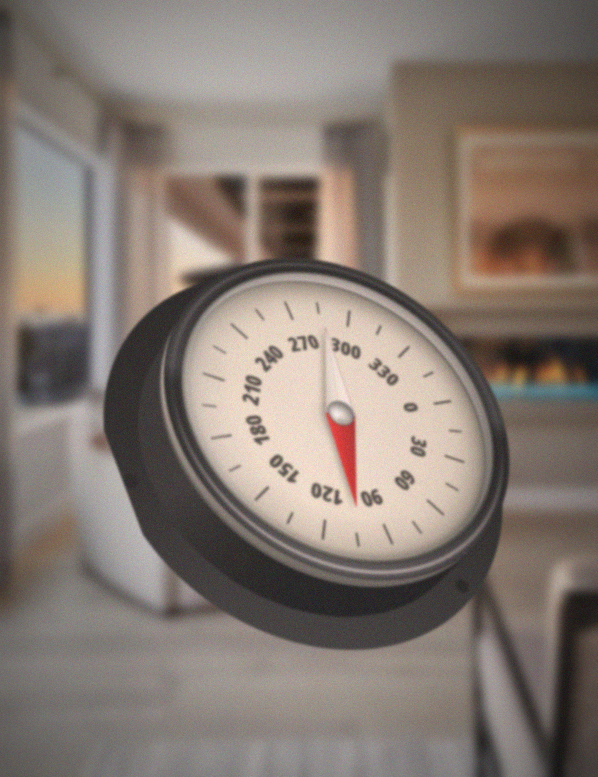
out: **105** °
